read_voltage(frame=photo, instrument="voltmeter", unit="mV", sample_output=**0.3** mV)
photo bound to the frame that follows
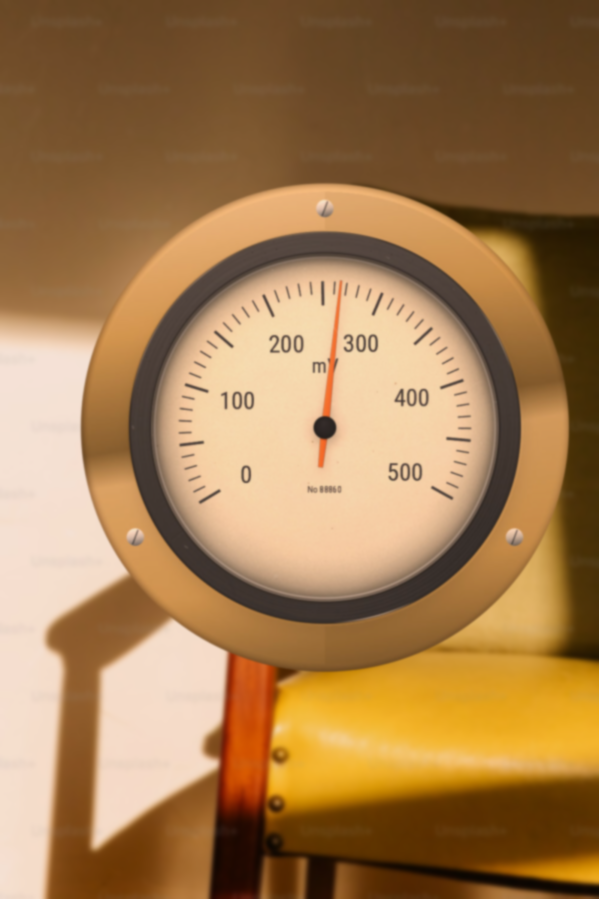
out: **265** mV
